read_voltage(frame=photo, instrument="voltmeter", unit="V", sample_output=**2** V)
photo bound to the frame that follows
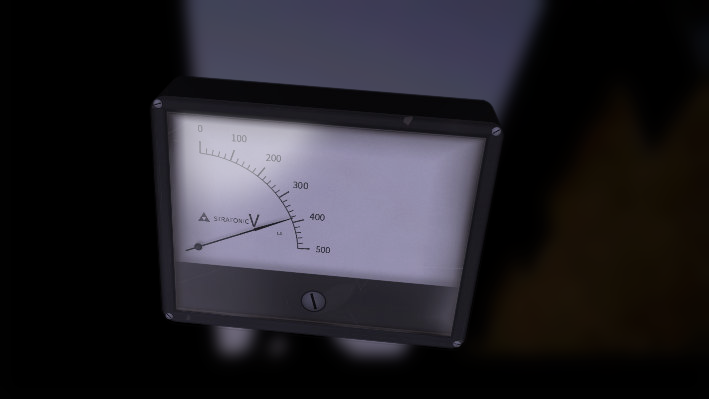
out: **380** V
